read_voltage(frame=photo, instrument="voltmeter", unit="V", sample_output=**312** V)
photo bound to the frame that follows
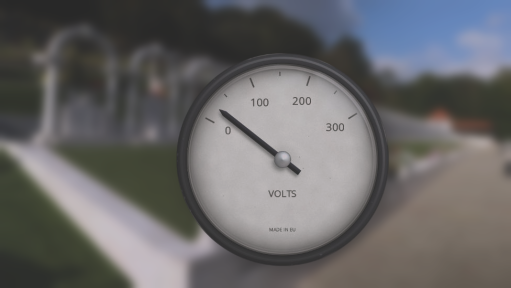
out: **25** V
